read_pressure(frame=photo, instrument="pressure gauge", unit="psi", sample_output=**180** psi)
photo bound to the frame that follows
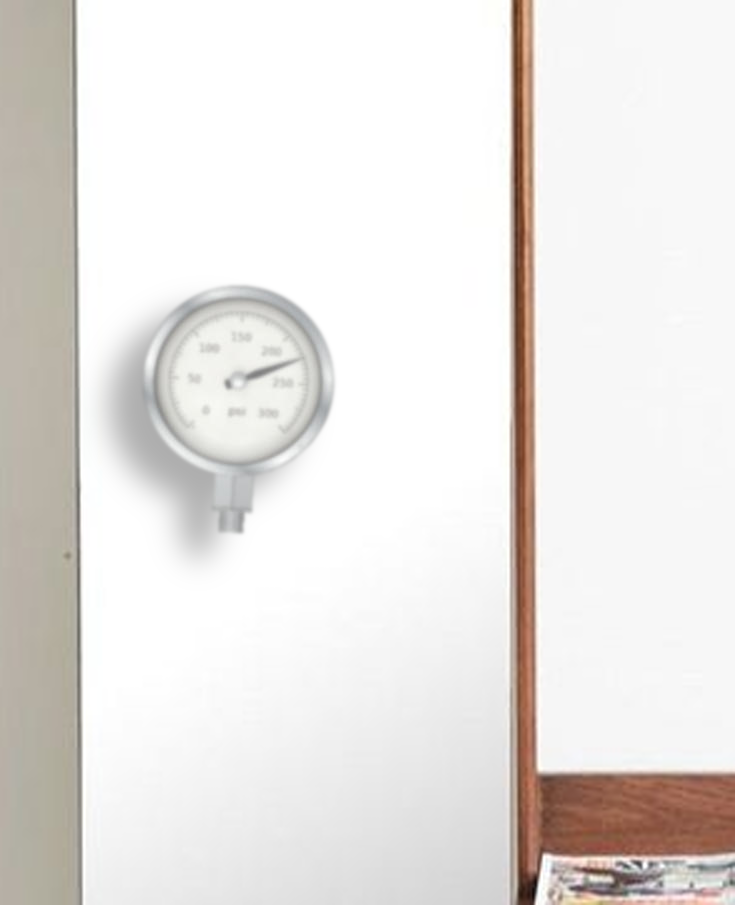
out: **225** psi
